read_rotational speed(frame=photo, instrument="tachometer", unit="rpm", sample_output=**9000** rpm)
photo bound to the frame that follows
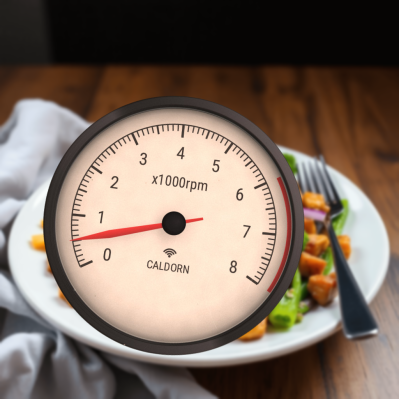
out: **500** rpm
